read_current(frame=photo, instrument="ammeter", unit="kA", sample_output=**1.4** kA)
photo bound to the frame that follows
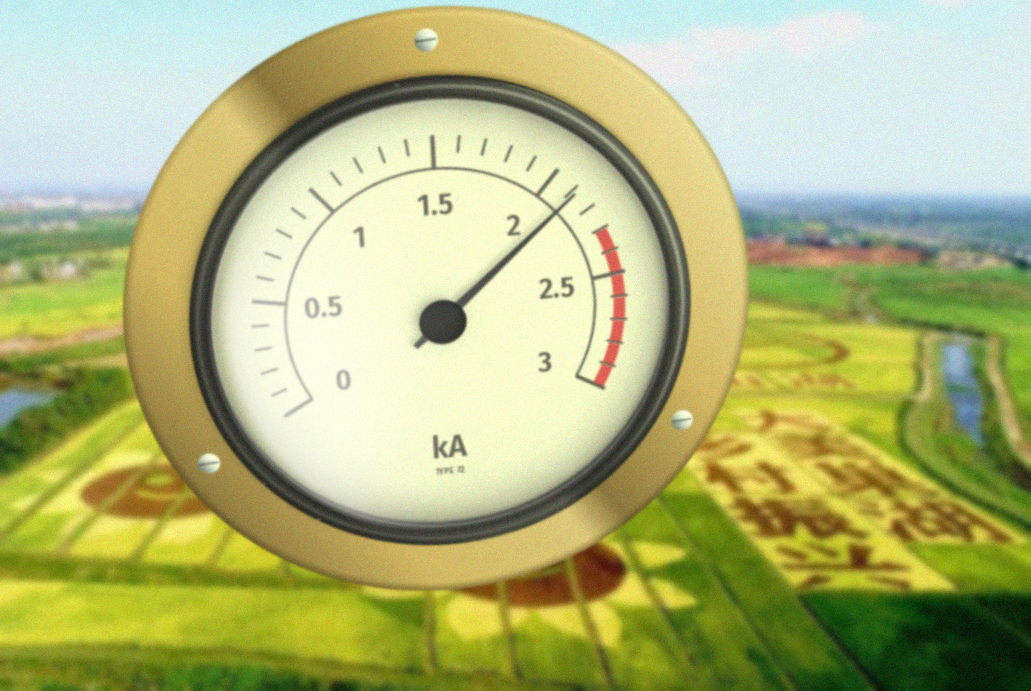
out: **2.1** kA
